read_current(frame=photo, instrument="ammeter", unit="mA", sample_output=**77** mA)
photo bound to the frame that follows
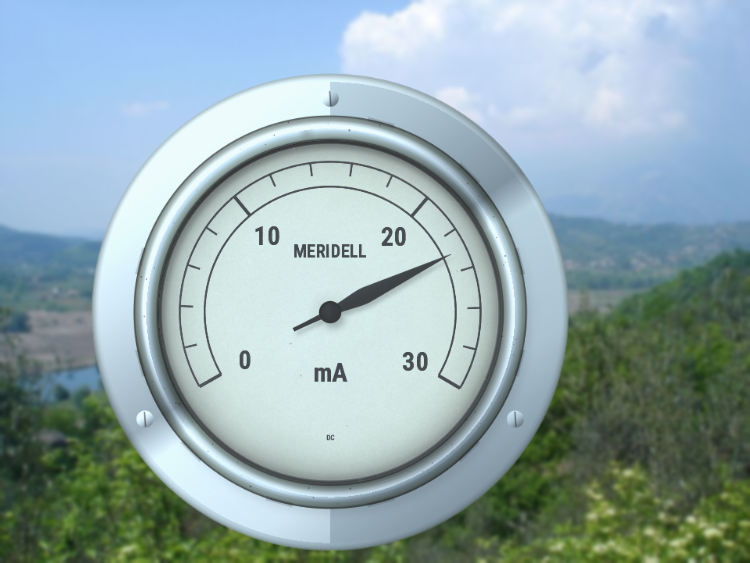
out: **23** mA
